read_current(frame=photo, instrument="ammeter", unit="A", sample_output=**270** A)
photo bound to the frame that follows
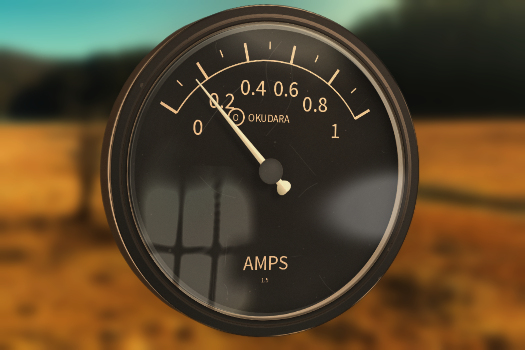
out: **0.15** A
